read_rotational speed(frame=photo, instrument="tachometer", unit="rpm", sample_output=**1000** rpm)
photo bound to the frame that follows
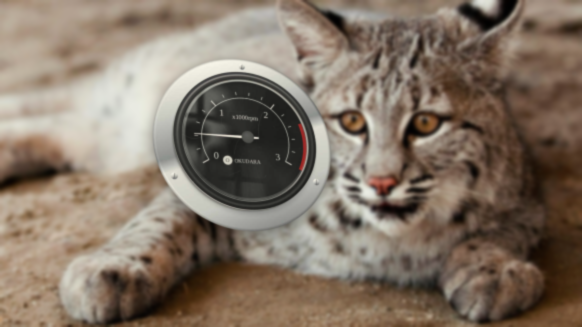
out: **400** rpm
